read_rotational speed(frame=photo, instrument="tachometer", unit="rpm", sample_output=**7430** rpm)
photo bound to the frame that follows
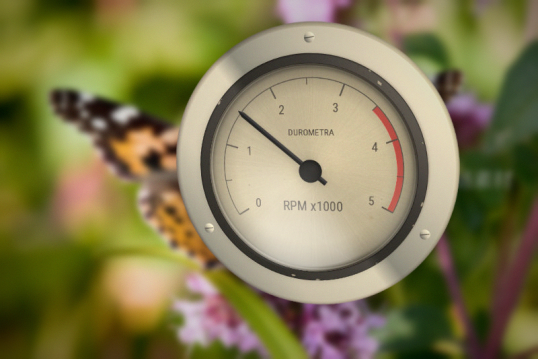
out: **1500** rpm
